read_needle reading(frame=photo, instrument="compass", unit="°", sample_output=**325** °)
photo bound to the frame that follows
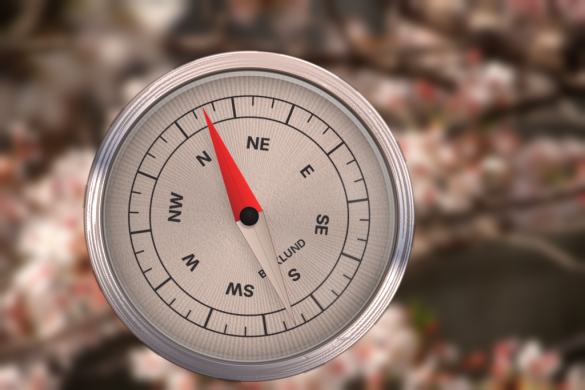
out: **15** °
